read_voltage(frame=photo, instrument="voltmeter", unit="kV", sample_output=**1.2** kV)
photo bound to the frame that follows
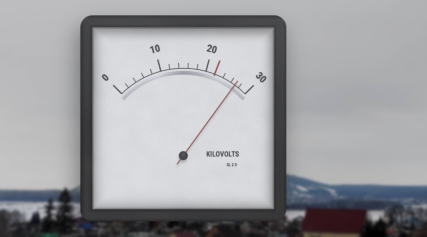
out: **27** kV
